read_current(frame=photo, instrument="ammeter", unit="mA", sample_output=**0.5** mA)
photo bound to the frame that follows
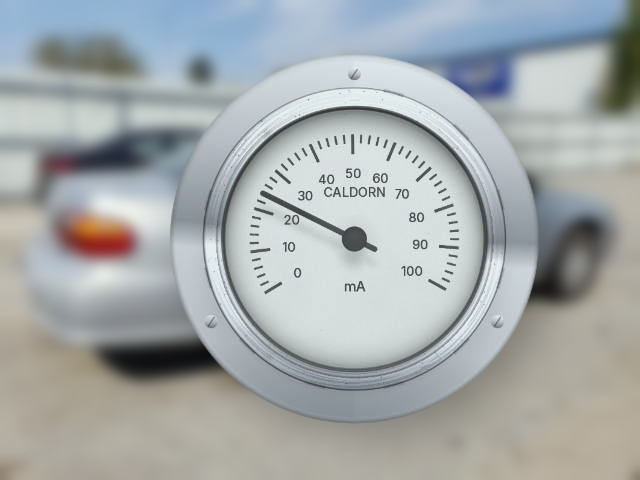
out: **24** mA
